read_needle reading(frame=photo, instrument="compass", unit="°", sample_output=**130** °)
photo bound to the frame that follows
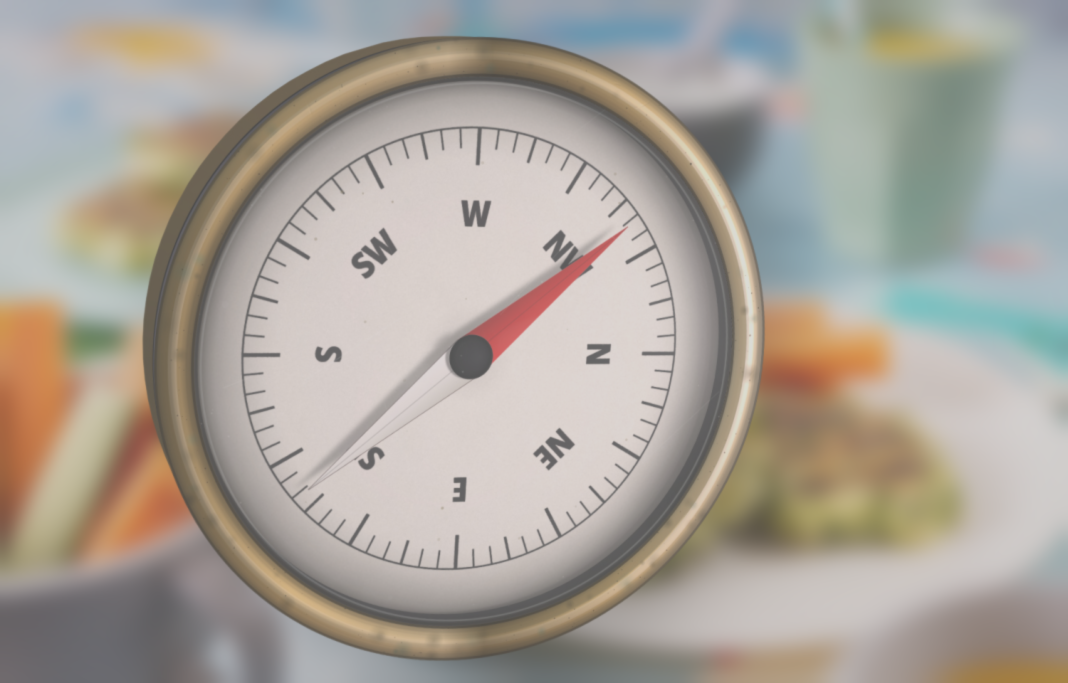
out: **320** °
